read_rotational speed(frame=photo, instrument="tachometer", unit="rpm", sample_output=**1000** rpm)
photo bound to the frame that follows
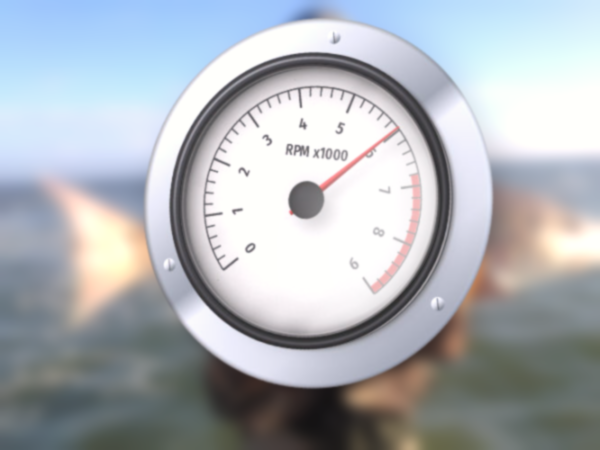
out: **6000** rpm
